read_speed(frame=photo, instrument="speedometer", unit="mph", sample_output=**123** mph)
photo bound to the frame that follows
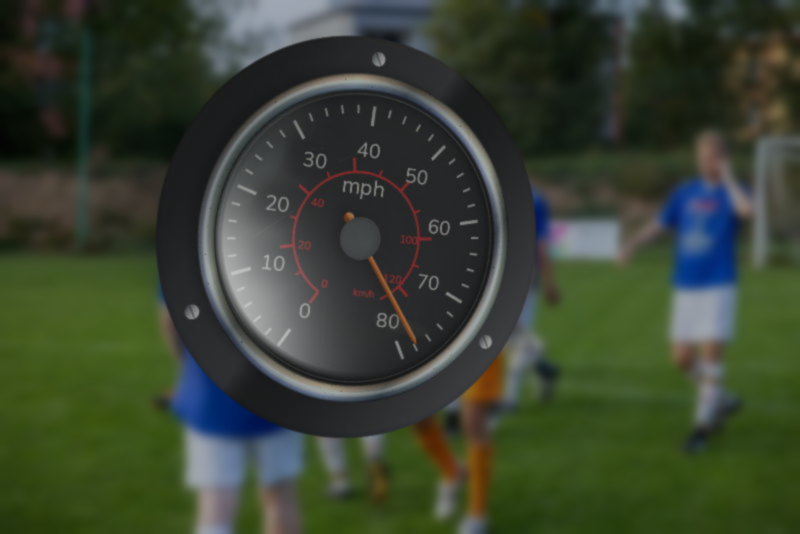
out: **78** mph
